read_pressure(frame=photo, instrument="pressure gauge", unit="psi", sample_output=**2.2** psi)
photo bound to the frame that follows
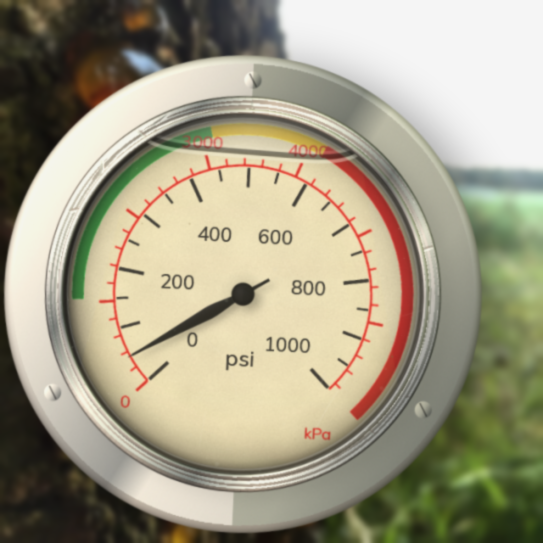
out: **50** psi
